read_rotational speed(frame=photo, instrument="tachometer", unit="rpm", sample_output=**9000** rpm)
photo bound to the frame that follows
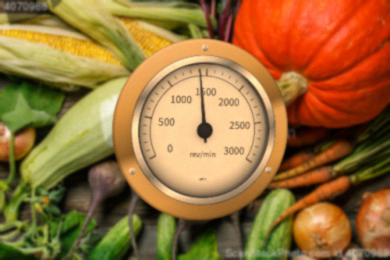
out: **1400** rpm
